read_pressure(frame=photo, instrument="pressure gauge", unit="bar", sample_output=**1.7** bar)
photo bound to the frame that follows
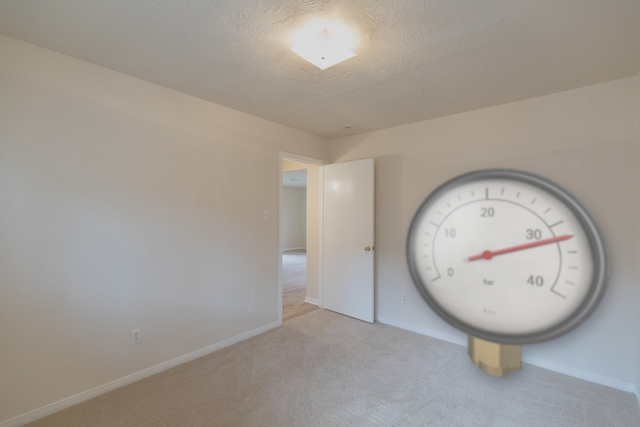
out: **32** bar
